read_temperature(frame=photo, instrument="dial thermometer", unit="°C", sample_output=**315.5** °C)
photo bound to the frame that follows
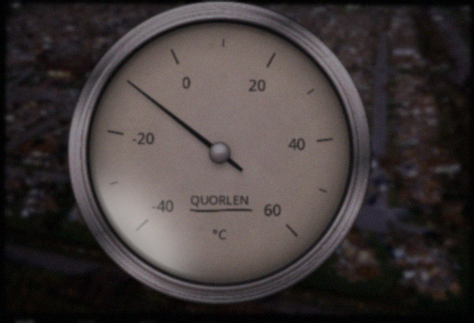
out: **-10** °C
